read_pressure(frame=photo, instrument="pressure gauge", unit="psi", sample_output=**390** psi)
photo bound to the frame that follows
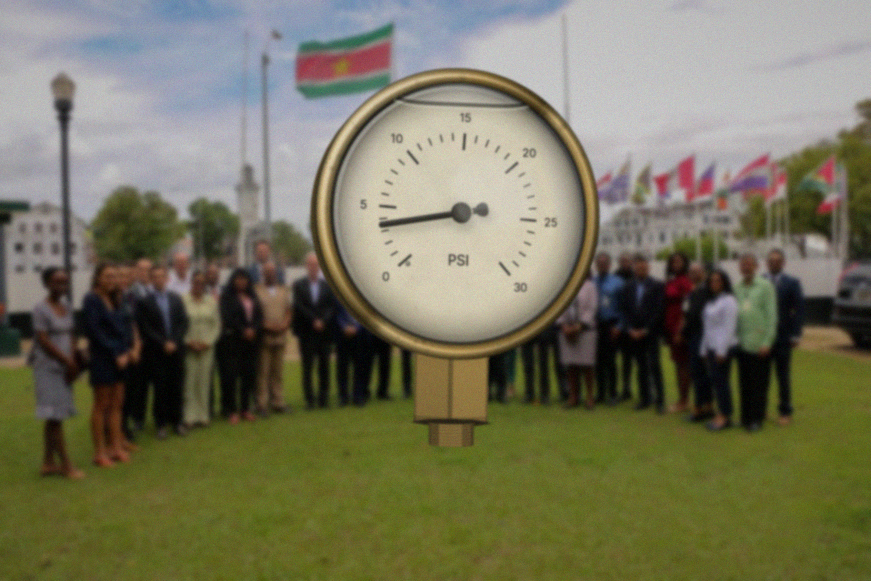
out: **3.5** psi
